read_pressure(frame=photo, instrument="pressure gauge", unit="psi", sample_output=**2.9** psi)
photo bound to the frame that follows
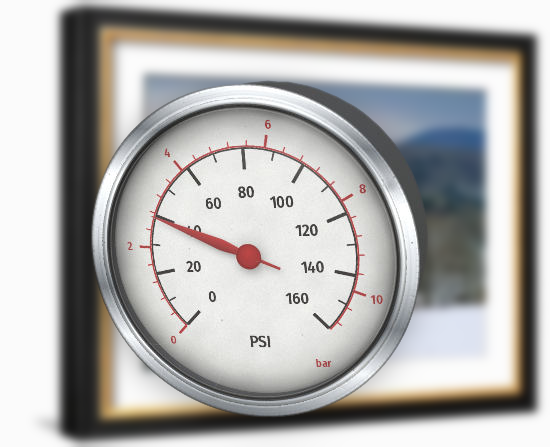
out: **40** psi
